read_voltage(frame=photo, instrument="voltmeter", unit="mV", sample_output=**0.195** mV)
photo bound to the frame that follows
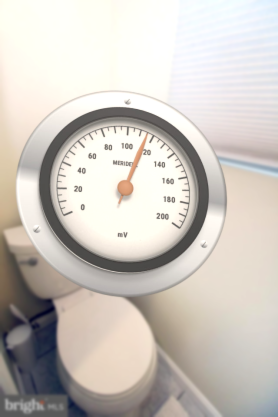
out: **115** mV
